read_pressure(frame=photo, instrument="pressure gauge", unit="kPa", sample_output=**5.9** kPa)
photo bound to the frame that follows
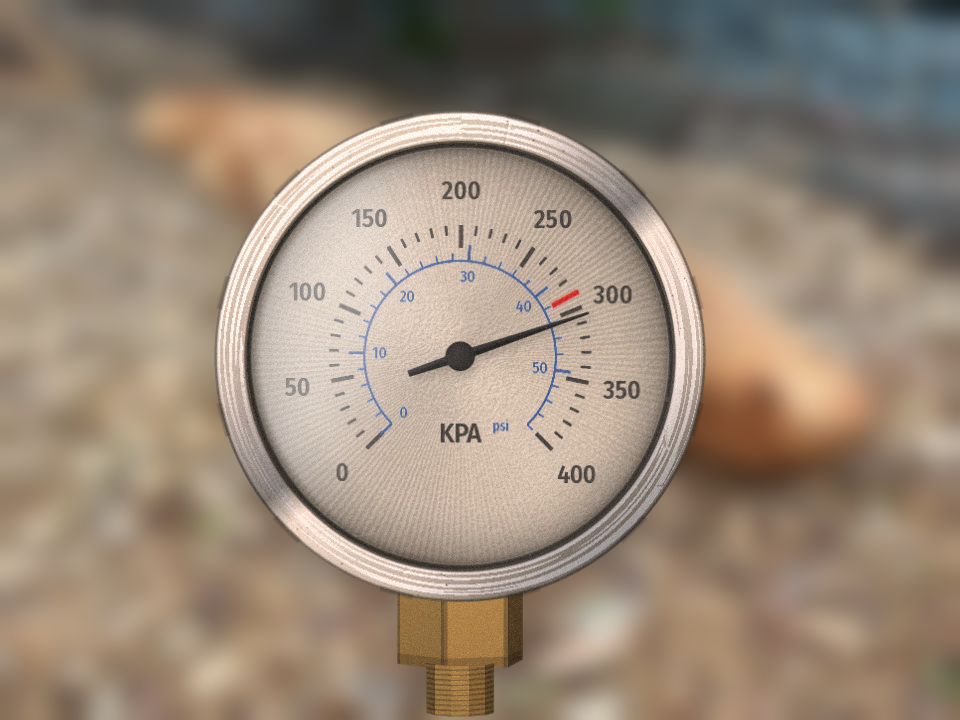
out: **305** kPa
